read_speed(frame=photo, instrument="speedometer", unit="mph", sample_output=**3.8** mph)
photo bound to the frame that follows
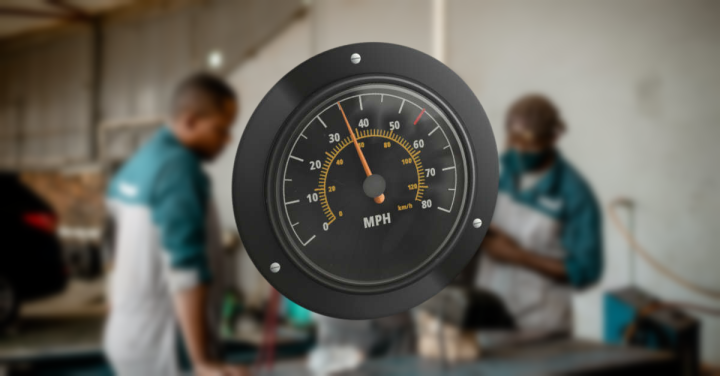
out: **35** mph
